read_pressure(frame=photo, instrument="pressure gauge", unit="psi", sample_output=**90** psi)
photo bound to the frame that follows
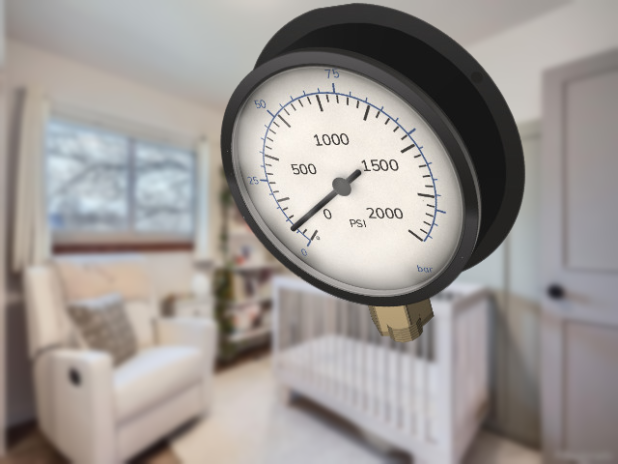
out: **100** psi
